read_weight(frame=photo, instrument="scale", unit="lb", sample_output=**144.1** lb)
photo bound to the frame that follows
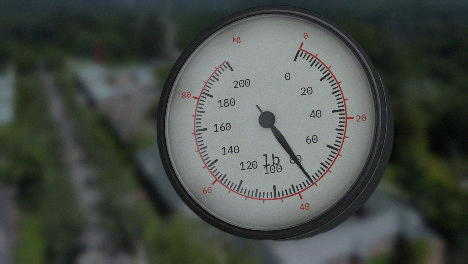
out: **80** lb
